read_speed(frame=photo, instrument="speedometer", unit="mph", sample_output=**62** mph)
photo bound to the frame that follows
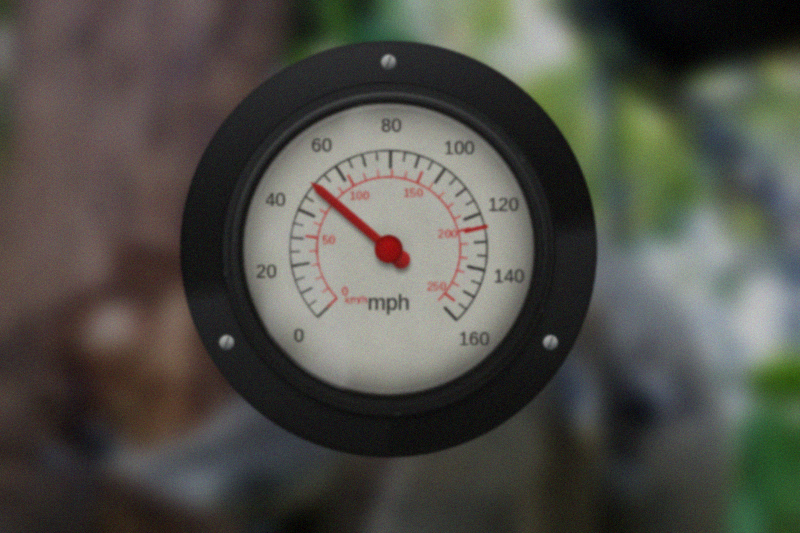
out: **50** mph
